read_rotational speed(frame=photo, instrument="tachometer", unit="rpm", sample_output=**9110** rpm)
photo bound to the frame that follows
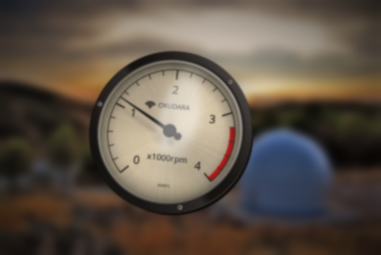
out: **1100** rpm
